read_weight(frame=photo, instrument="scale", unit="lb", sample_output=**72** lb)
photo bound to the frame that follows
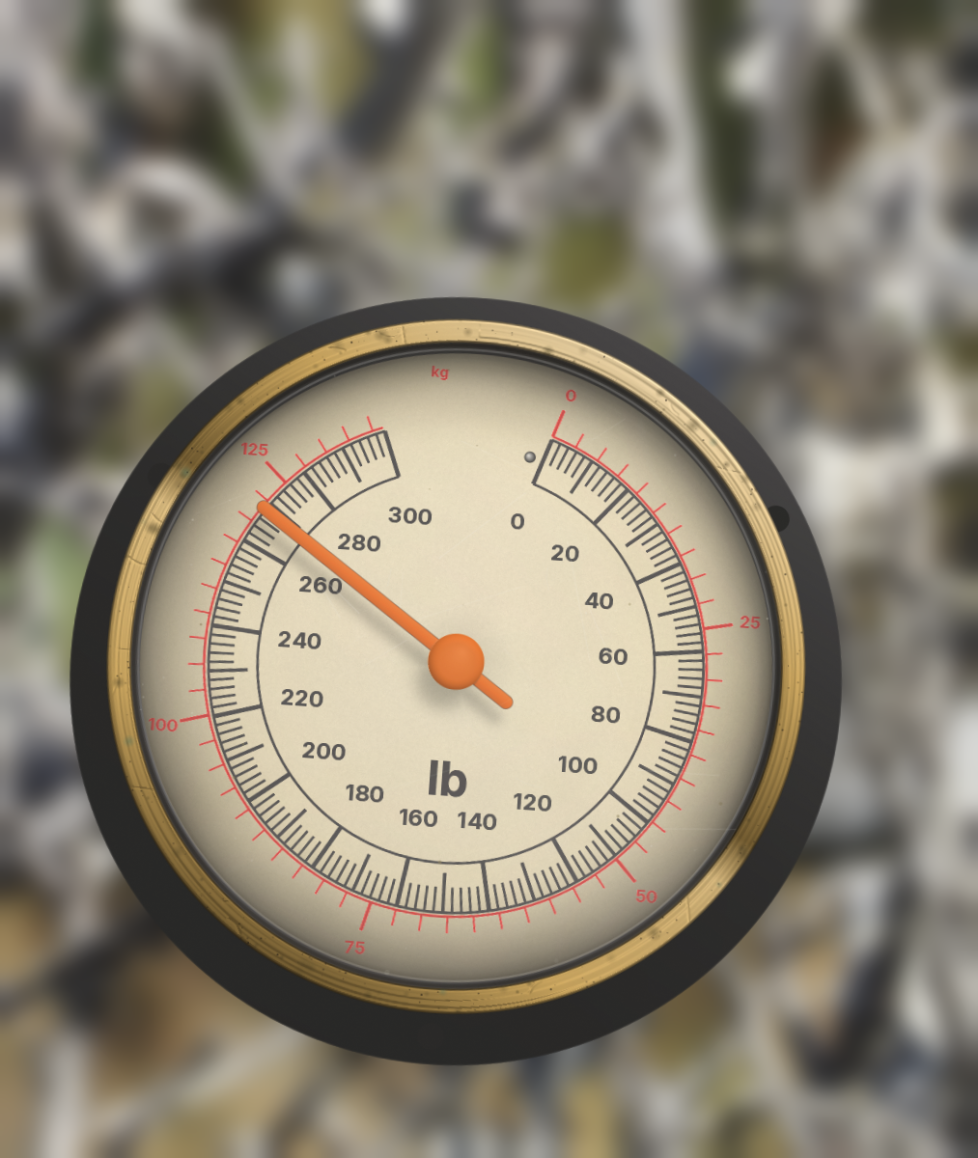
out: **268** lb
